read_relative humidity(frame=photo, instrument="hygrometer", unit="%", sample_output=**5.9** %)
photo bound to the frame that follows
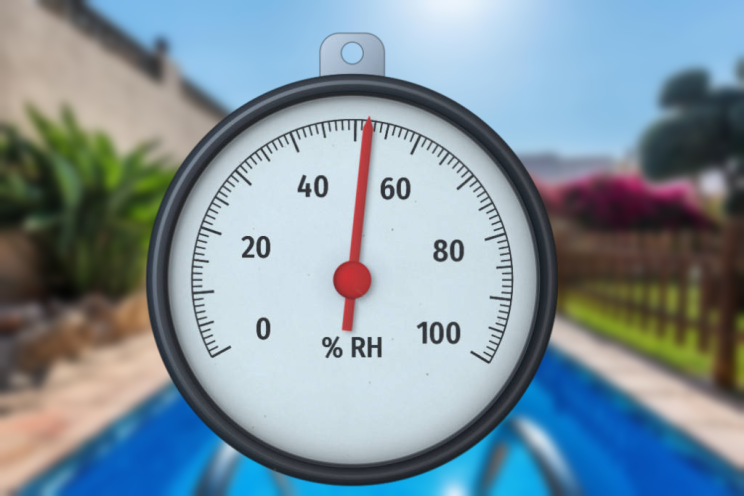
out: **52** %
